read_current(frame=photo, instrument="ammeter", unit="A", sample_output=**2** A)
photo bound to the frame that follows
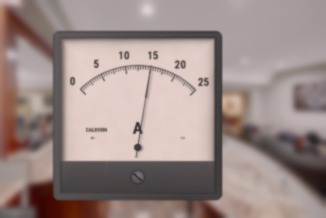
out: **15** A
